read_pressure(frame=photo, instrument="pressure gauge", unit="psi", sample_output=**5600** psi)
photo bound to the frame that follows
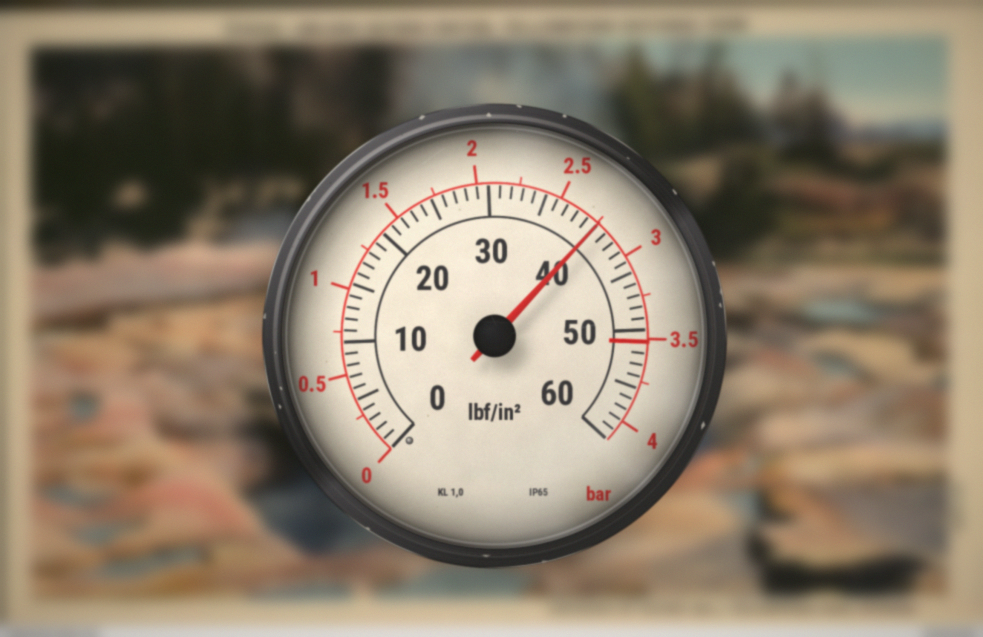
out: **40** psi
